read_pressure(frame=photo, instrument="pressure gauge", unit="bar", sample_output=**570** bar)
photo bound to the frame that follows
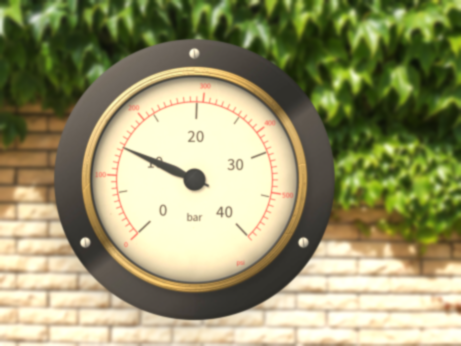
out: **10** bar
